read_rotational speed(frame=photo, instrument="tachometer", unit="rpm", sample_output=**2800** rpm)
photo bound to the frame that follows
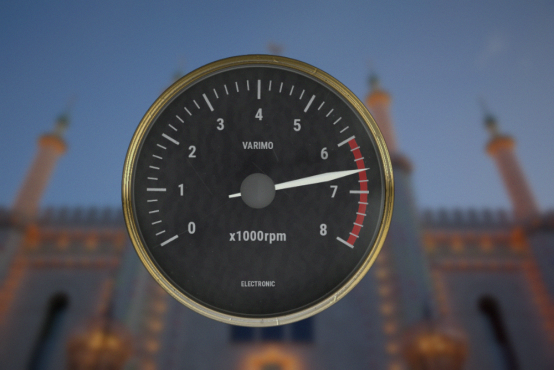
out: **6600** rpm
